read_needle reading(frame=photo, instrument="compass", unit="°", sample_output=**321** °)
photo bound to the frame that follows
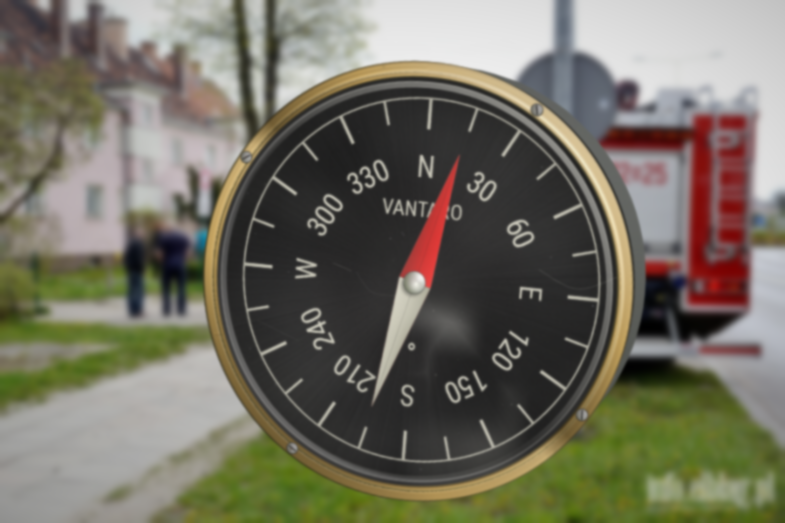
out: **15** °
